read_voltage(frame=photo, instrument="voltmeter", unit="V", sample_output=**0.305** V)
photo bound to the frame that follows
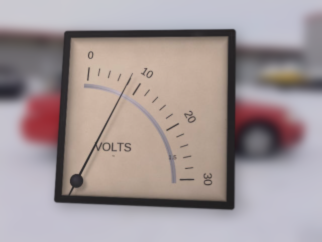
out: **8** V
